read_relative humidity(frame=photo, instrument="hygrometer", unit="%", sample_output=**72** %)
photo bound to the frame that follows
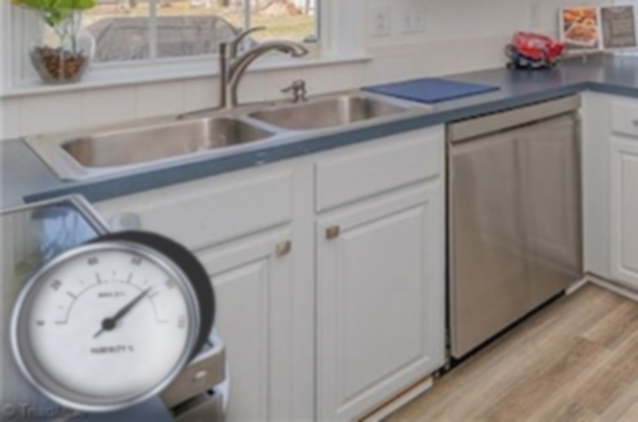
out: **75** %
